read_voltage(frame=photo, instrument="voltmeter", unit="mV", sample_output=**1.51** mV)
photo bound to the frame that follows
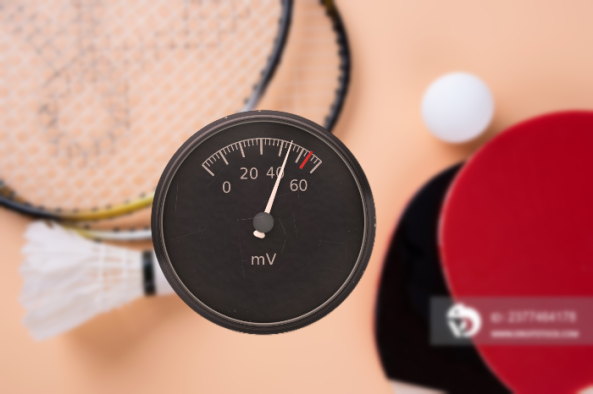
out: **44** mV
